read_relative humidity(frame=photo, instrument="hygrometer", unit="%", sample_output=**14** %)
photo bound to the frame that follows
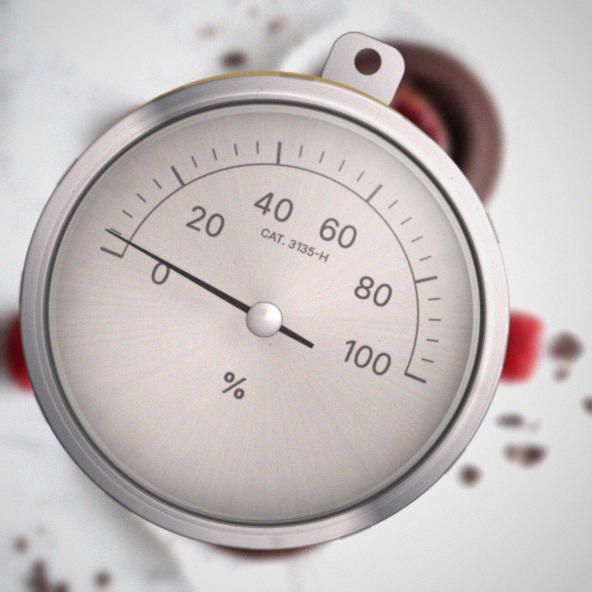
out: **4** %
